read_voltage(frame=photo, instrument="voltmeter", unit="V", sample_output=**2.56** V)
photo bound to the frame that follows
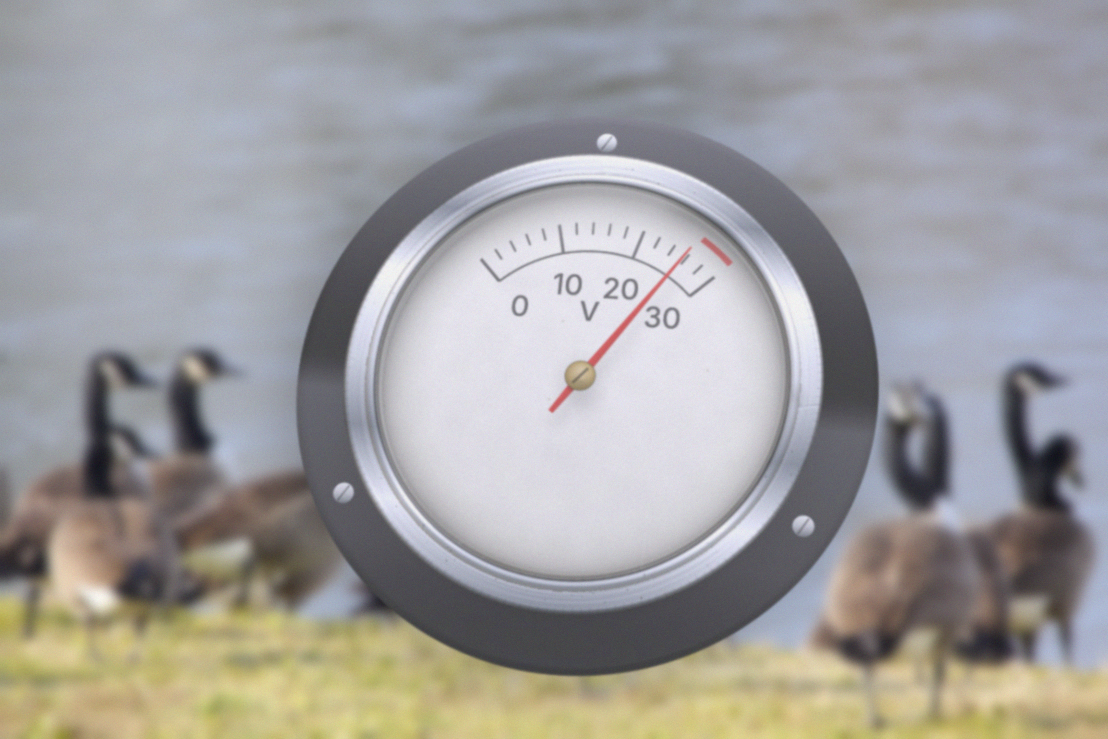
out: **26** V
